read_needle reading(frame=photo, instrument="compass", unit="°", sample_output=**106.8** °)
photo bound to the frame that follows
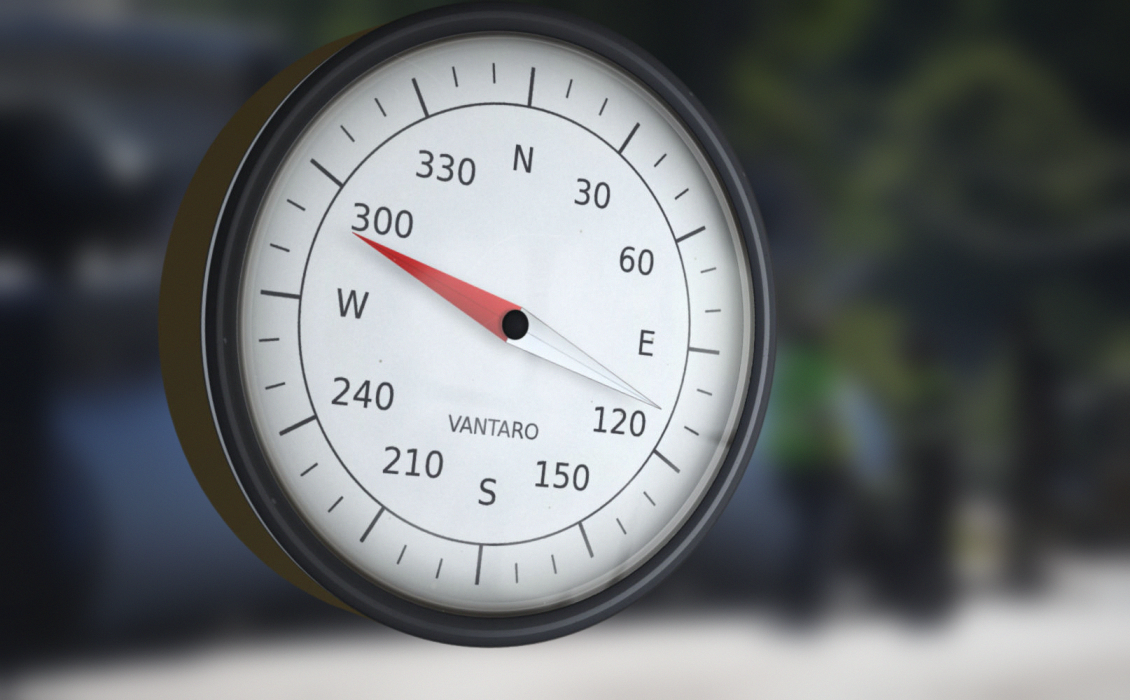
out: **290** °
